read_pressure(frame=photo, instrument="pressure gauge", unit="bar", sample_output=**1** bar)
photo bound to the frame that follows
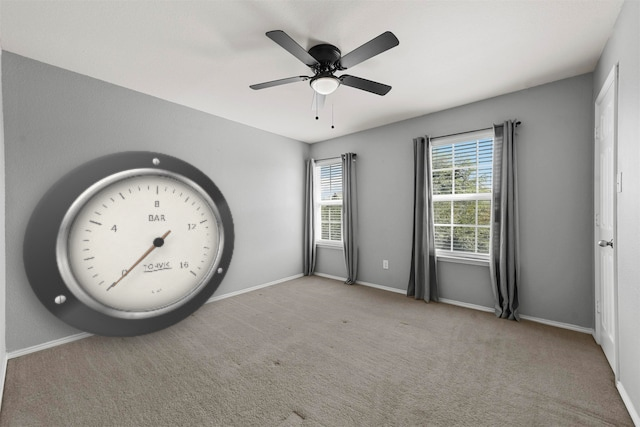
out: **0** bar
